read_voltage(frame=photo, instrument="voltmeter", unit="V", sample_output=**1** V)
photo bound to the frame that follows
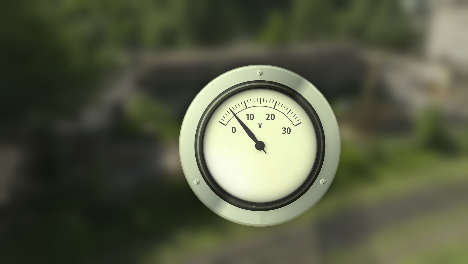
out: **5** V
